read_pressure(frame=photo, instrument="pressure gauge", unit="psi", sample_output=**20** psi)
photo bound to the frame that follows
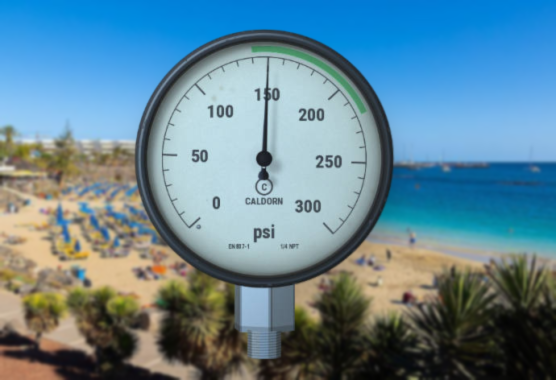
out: **150** psi
